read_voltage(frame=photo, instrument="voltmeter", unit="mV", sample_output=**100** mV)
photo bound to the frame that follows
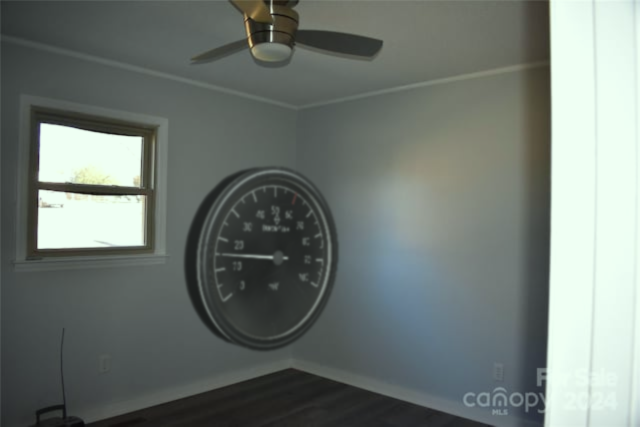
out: **15** mV
